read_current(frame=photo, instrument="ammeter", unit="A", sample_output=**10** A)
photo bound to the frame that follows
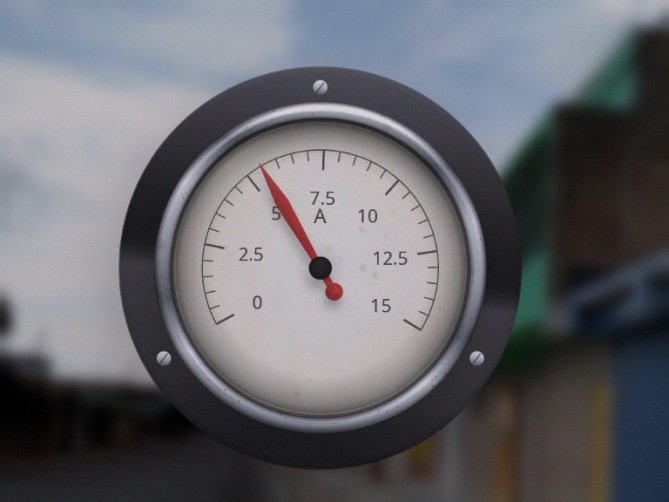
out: **5.5** A
